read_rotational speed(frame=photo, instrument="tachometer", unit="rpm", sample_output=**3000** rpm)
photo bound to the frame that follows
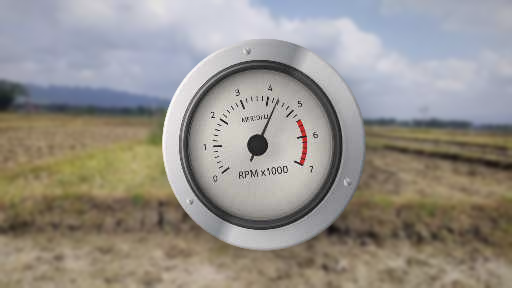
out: **4400** rpm
